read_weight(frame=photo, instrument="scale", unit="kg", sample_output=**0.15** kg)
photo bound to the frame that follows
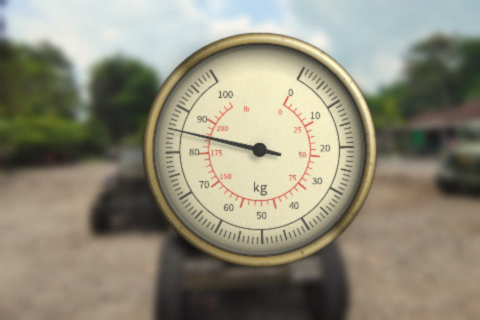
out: **85** kg
